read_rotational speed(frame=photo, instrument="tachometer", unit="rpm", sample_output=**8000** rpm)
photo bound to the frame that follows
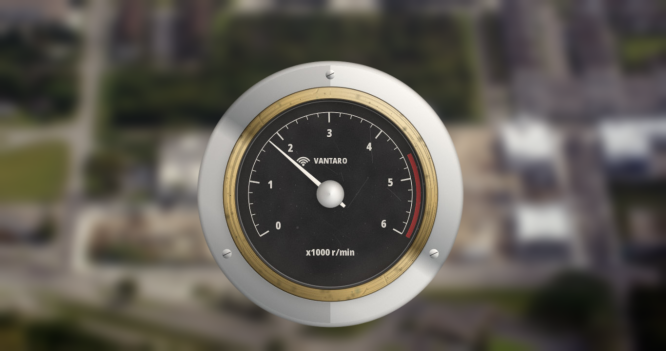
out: **1800** rpm
